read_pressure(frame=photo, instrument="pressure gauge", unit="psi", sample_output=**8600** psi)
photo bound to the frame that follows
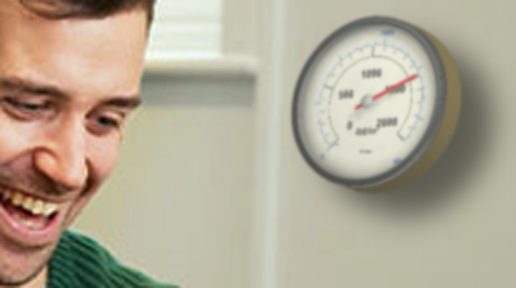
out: **1500** psi
